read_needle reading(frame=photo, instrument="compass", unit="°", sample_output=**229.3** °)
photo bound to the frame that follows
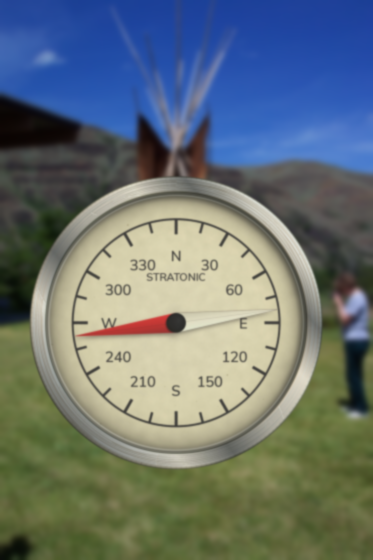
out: **262.5** °
